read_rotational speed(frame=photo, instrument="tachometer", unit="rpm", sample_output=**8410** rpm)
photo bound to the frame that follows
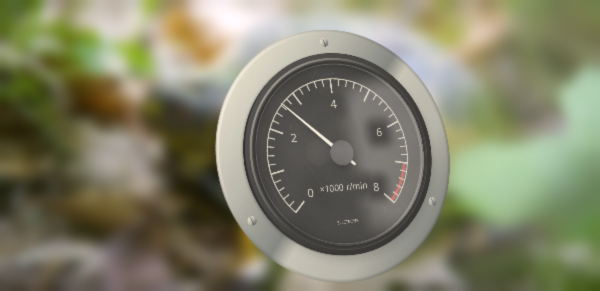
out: **2600** rpm
